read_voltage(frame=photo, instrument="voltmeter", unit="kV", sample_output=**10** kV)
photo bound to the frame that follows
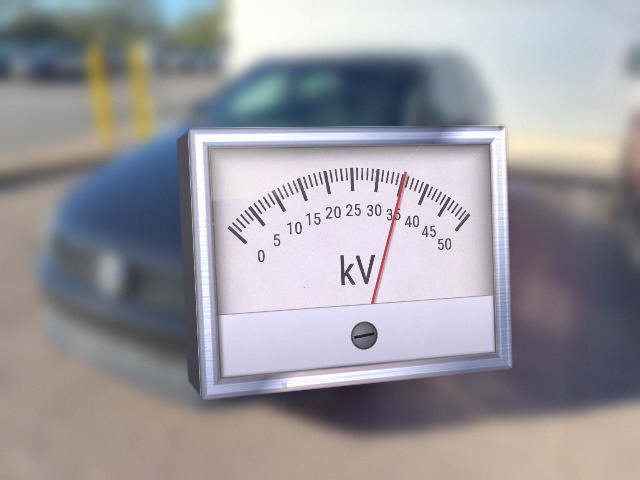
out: **35** kV
